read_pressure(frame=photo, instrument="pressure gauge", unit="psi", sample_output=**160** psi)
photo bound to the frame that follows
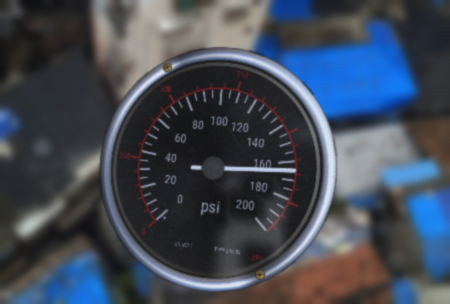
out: **165** psi
